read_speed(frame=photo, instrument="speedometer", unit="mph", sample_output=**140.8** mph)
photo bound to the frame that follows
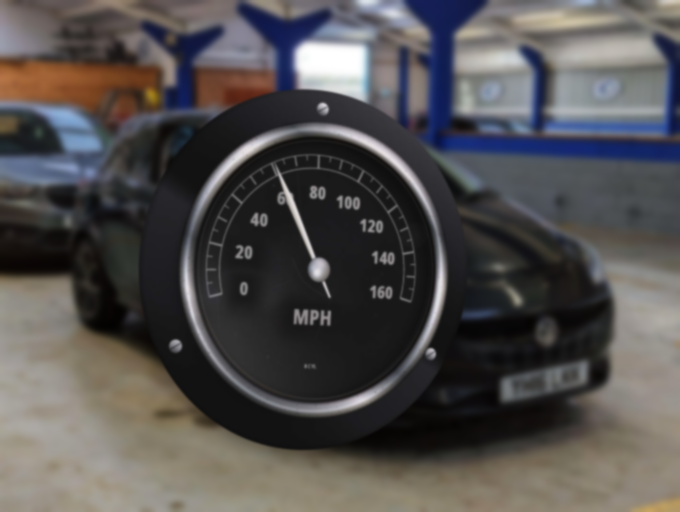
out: **60** mph
